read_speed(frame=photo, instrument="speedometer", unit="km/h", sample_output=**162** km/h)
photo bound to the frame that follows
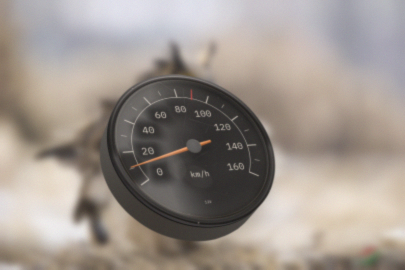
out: **10** km/h
